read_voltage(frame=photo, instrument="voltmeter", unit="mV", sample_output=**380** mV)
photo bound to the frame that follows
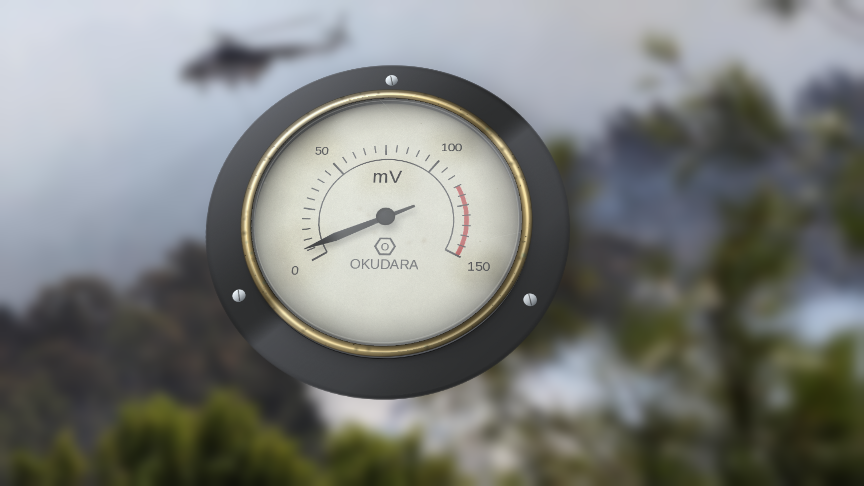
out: **5** mV
